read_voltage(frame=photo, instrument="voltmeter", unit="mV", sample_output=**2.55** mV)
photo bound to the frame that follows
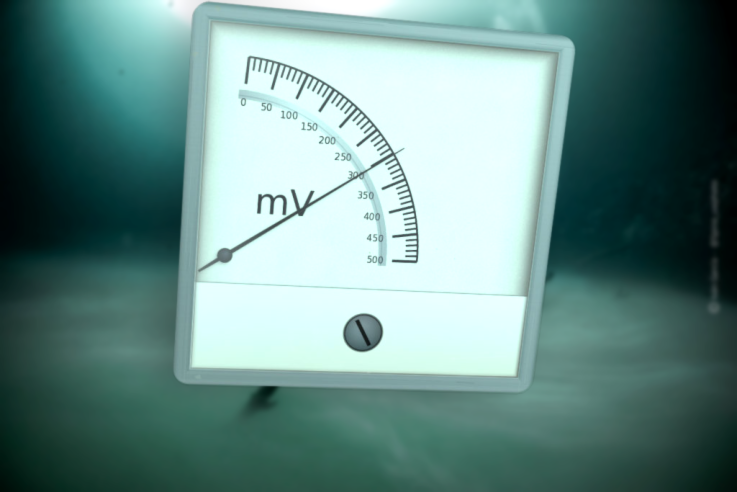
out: **300** mV
